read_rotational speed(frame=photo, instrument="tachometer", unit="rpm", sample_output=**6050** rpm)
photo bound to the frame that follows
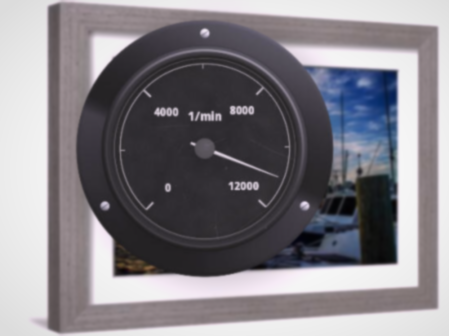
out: **11000** rpm
